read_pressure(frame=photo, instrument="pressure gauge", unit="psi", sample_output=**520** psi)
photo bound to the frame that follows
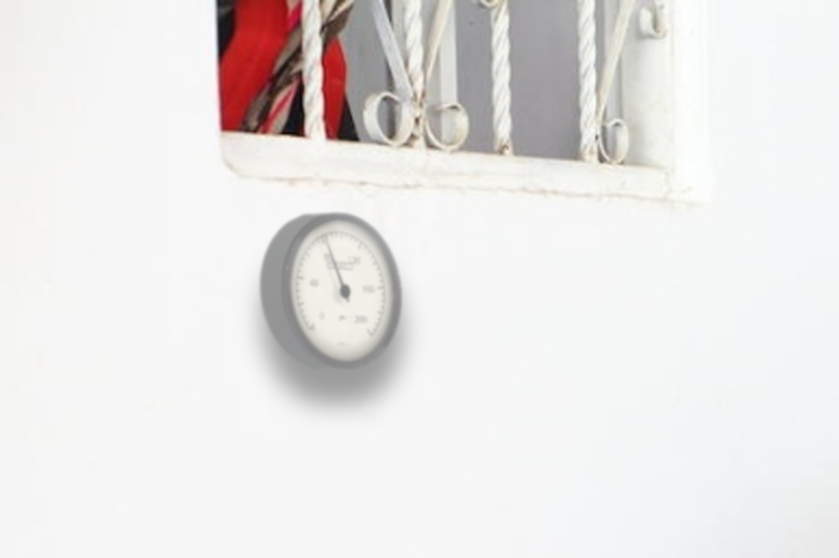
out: **80** psi
